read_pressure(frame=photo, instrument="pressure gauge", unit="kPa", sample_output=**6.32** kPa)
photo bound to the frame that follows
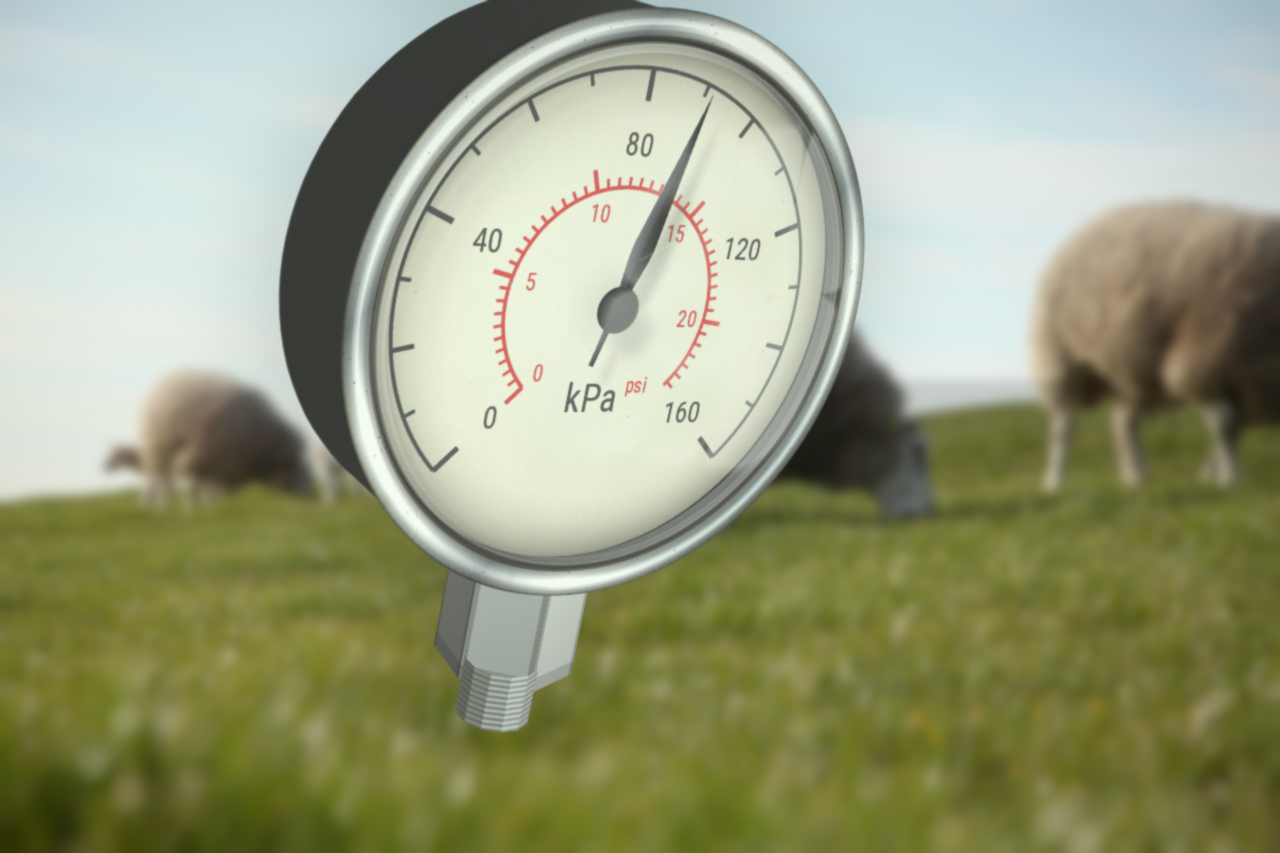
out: **90** kPa
